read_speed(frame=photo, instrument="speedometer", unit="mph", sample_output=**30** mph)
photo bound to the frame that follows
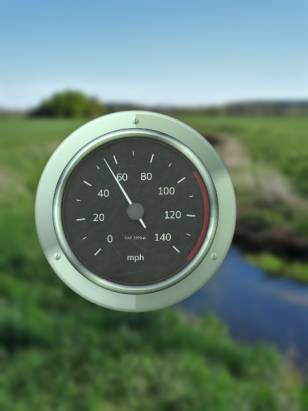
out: **55** mph
